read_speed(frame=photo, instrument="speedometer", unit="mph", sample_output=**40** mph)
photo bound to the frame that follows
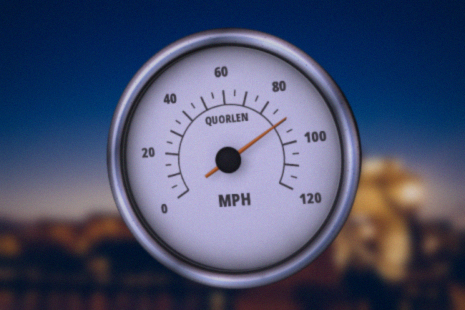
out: **90** mph
